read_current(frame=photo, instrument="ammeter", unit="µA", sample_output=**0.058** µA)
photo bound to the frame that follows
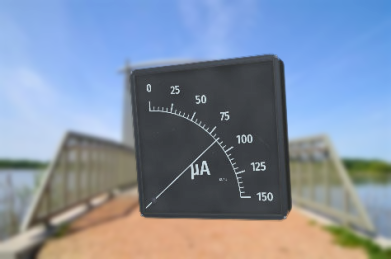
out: **85** µA
